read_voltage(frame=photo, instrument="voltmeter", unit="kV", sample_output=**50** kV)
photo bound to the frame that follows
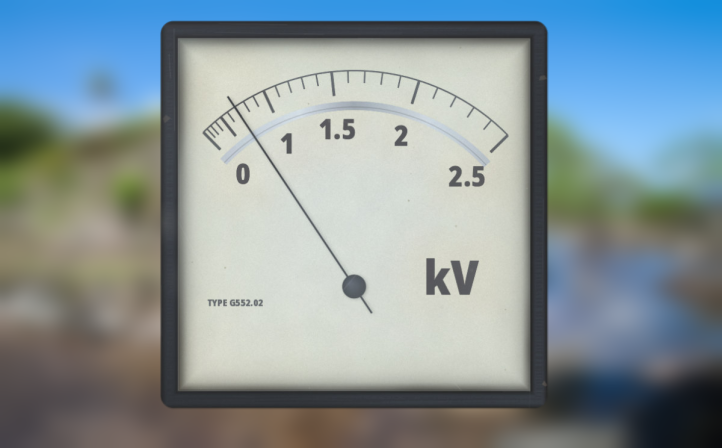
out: **0.7** kV
